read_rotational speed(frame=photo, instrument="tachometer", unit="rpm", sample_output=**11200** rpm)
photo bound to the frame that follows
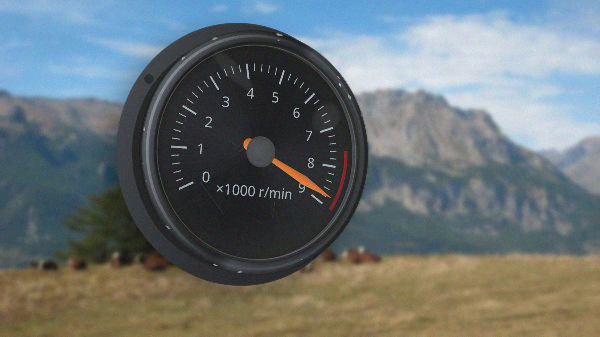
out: **8800** rpm
